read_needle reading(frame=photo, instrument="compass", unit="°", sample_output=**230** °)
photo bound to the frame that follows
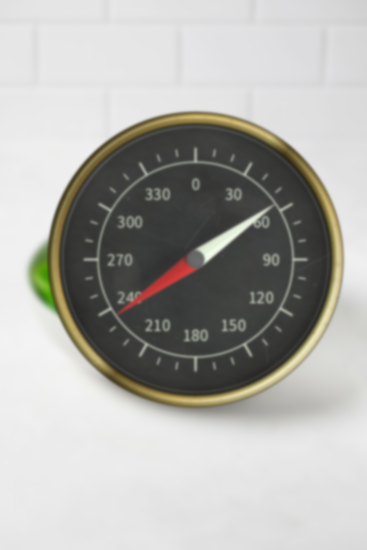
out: **235** °
